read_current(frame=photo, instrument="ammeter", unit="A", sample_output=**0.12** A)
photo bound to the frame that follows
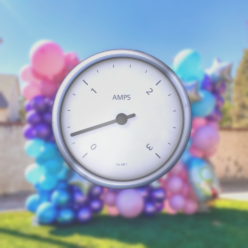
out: **0.3** A
